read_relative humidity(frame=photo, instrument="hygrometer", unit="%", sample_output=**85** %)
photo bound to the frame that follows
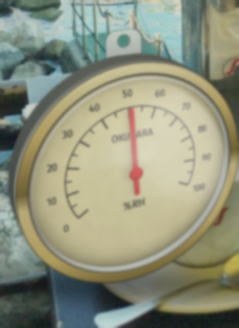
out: **50** %
